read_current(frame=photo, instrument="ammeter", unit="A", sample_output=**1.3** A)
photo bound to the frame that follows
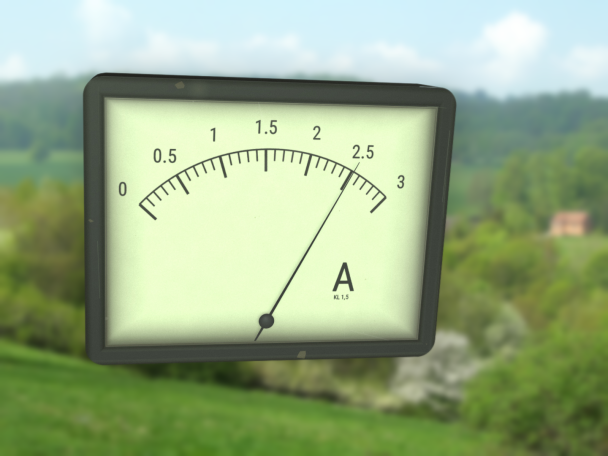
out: **2.5** A
